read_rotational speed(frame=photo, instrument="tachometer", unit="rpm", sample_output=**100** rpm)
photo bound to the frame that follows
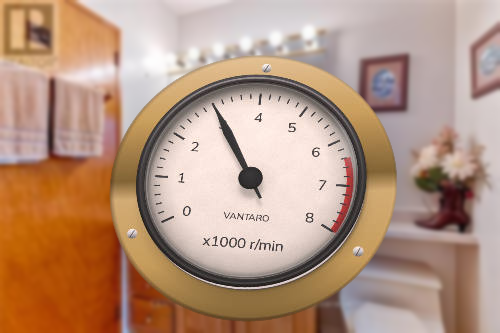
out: **3000** rpm
